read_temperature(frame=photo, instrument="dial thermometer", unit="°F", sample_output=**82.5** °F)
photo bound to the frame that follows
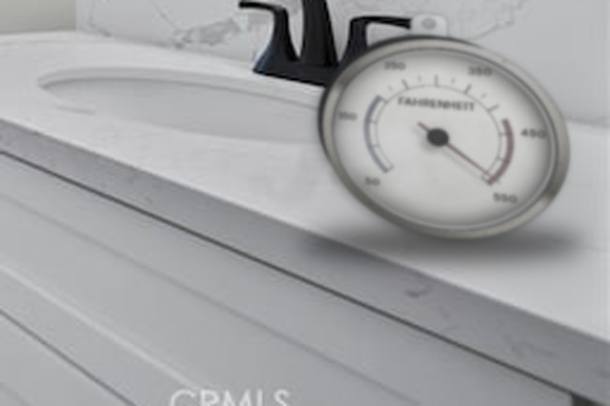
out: **537.5** °F
